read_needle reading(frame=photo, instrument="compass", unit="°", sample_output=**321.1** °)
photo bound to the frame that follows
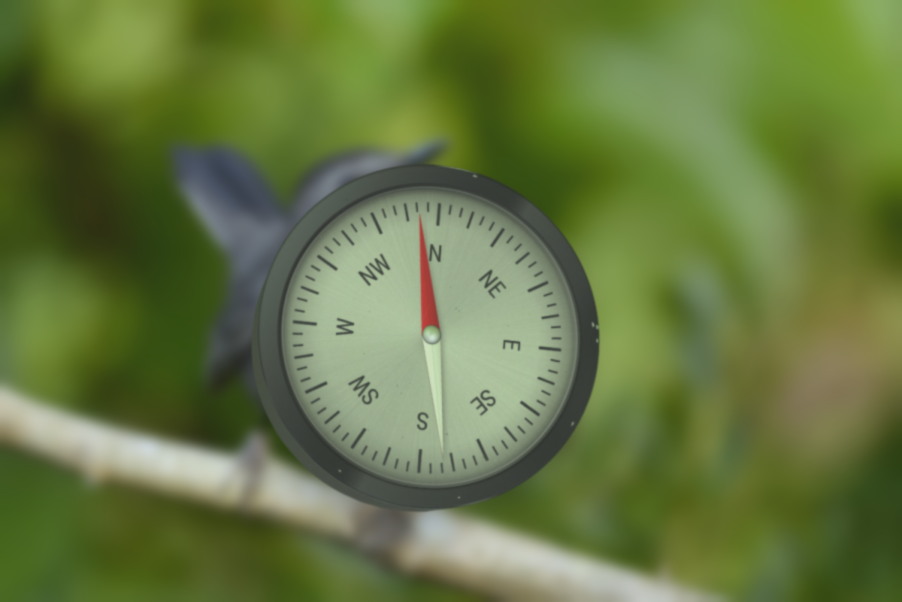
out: **350** °
